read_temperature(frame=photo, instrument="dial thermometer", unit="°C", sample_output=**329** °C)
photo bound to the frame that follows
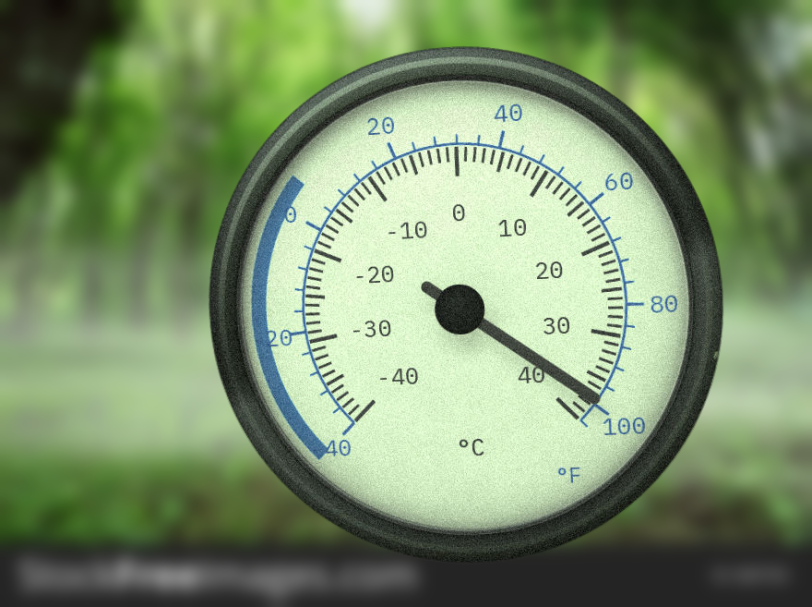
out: **37** °C
